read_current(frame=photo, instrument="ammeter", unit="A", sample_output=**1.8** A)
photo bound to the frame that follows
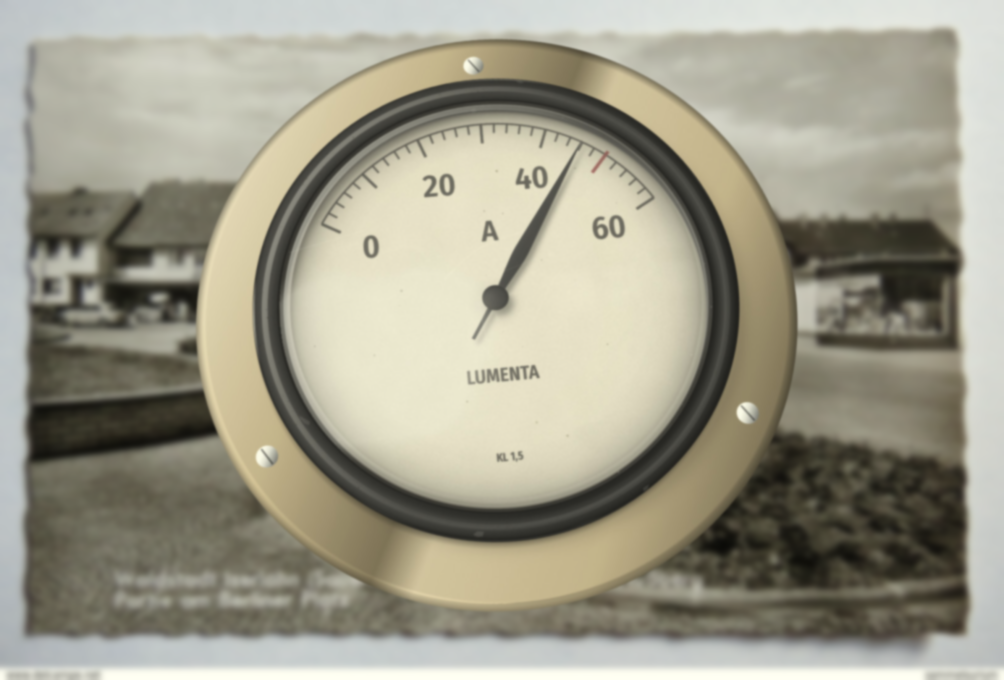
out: **46** A
